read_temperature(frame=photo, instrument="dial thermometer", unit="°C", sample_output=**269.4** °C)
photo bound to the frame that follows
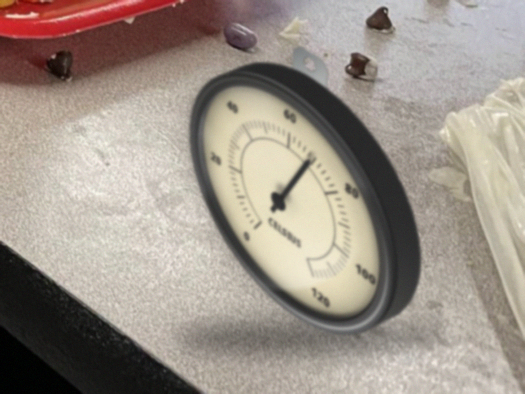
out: **70** °C
